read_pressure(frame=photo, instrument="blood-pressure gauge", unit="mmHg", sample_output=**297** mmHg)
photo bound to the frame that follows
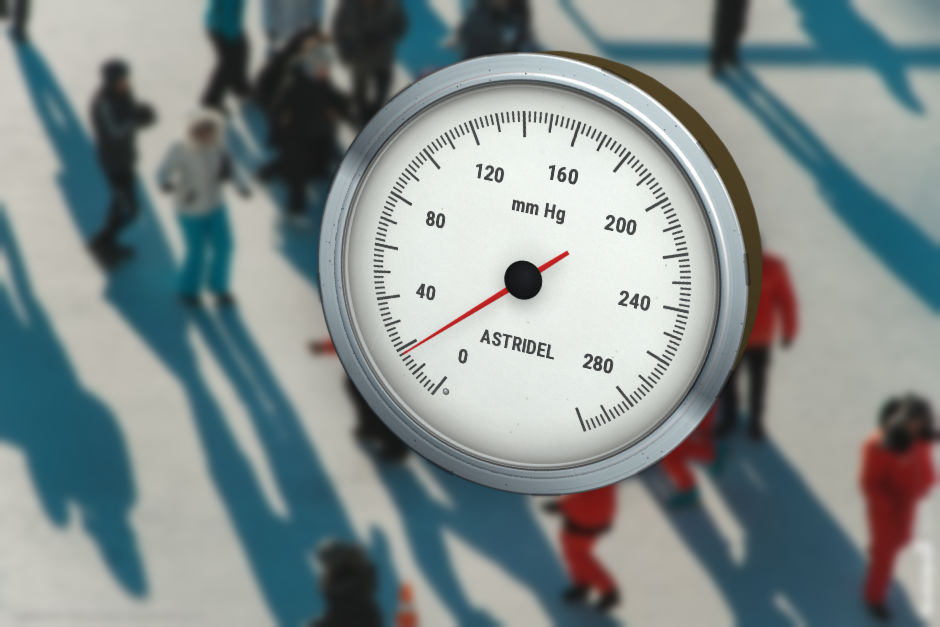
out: **18** mmHg
